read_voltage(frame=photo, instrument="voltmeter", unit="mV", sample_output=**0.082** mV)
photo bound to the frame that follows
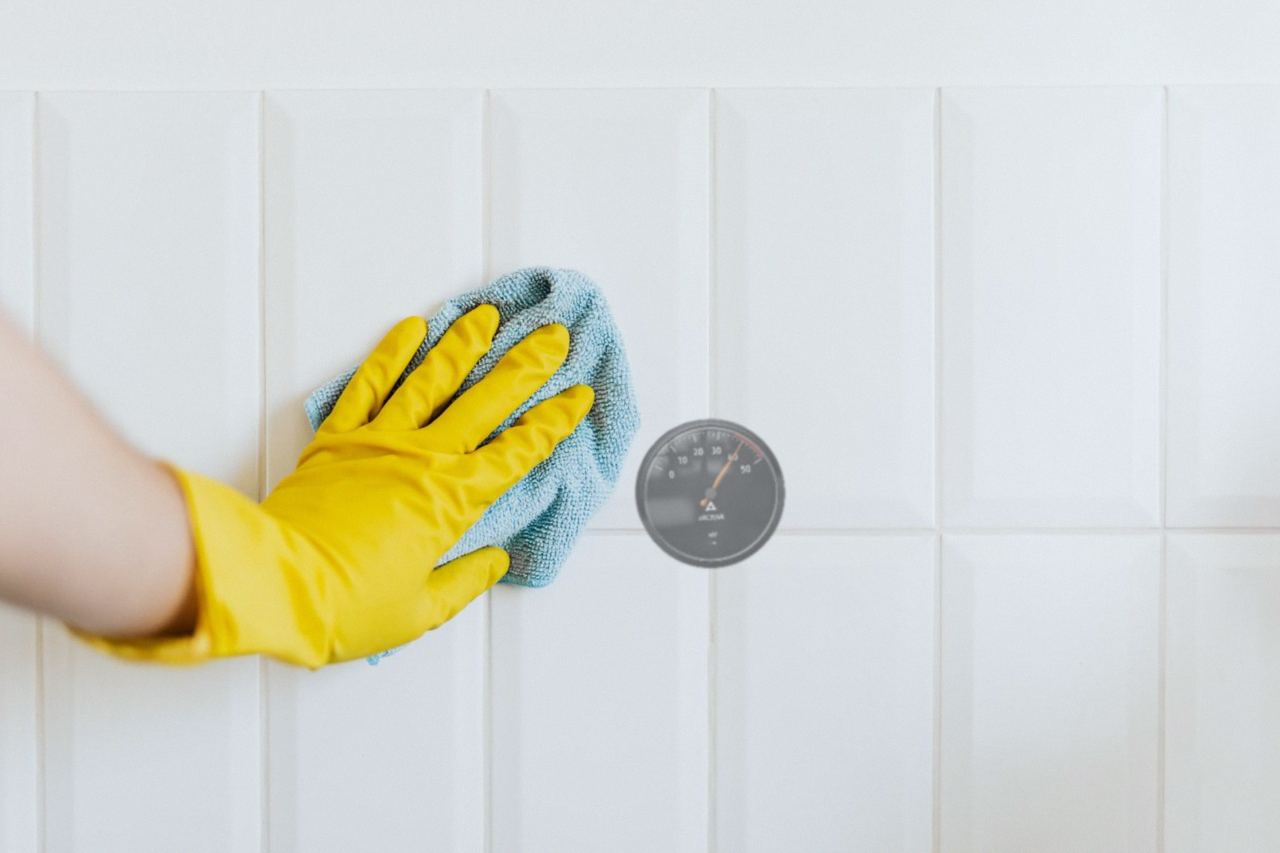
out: **40** mV
